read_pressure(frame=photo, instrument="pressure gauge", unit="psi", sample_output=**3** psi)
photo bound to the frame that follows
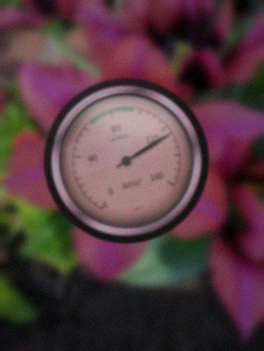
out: **125** psi
